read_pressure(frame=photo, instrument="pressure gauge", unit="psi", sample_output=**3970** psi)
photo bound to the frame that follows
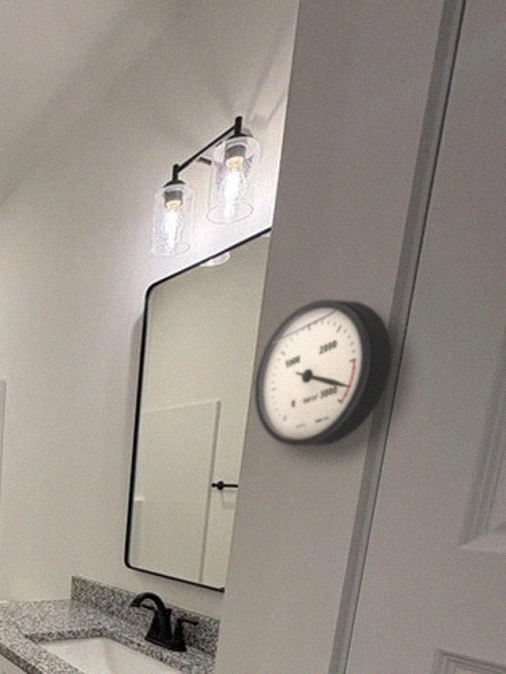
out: **2800** psi
